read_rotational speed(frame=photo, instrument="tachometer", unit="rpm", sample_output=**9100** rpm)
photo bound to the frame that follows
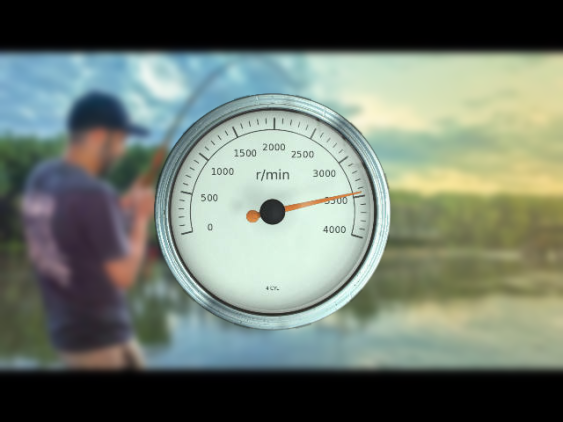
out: **3450** rpm
